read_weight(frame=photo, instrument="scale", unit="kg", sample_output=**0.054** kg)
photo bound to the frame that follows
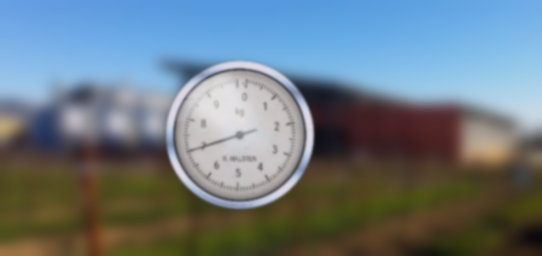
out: **7** kg
